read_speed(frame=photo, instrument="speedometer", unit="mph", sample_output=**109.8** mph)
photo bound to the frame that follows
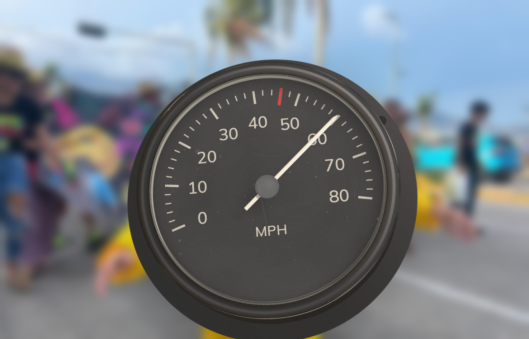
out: **60** mph
